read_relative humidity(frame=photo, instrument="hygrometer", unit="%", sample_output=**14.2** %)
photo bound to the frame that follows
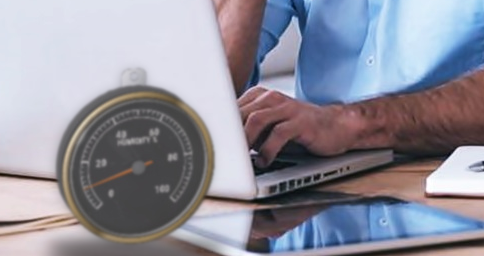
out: **10** %
